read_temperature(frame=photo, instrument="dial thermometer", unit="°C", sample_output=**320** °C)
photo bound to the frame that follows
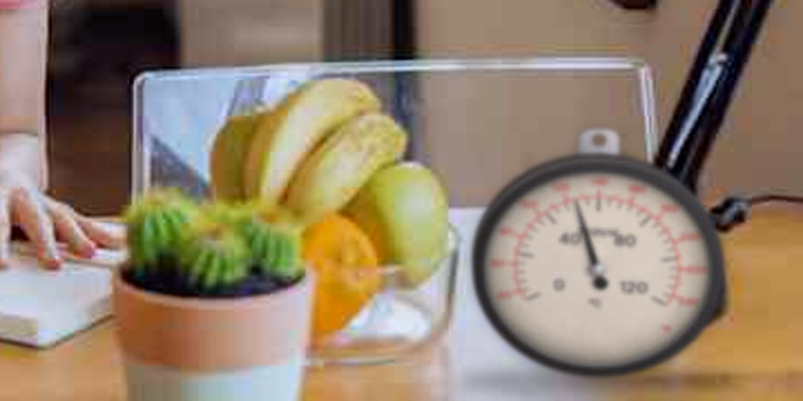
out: **52** °C
